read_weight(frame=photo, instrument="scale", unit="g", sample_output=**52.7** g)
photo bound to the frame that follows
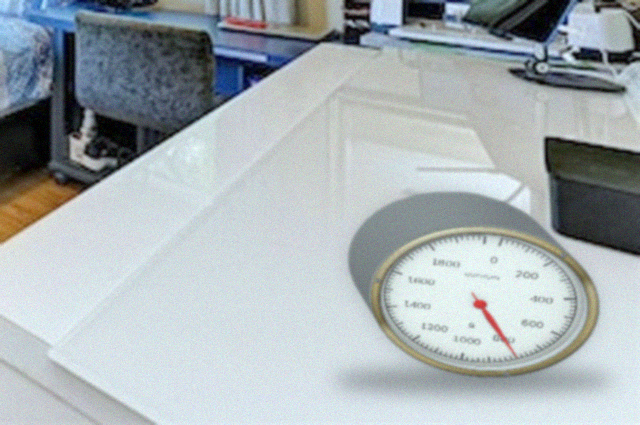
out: **800** g
